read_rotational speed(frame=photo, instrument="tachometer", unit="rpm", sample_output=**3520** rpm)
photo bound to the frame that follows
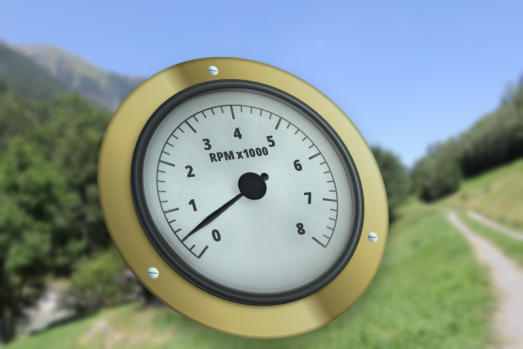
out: **400** rpm
